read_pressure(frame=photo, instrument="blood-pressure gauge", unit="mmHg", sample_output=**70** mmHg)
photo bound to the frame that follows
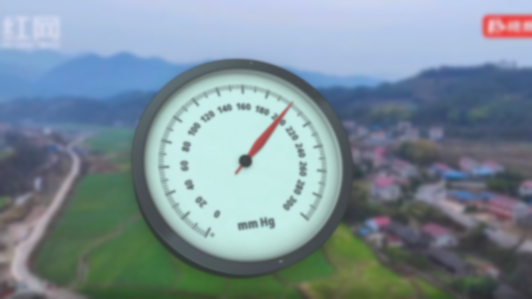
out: **200** mmHg
